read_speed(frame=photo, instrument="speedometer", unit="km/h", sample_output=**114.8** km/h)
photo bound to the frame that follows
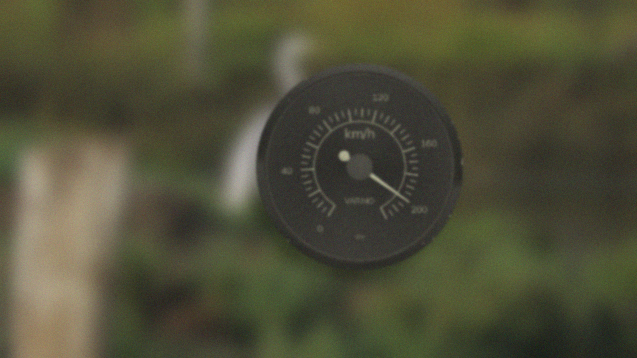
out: **200** km/h
